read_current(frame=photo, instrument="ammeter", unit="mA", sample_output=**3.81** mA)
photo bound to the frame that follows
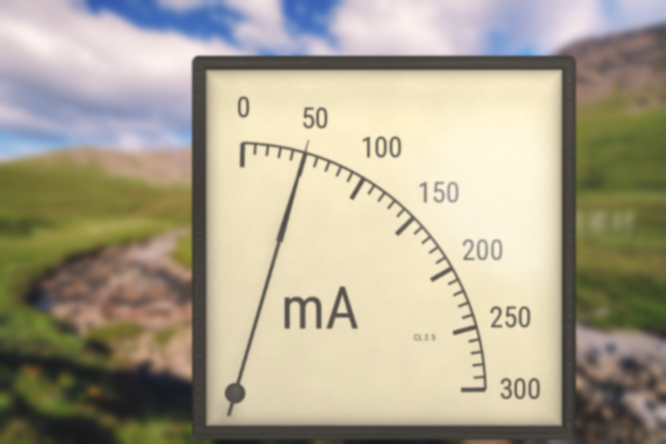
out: **50** mA
